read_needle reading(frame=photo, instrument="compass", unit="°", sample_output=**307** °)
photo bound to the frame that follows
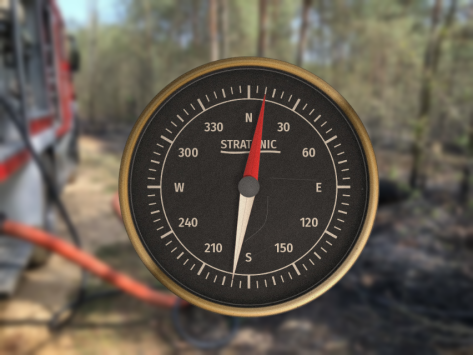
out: **10** °
